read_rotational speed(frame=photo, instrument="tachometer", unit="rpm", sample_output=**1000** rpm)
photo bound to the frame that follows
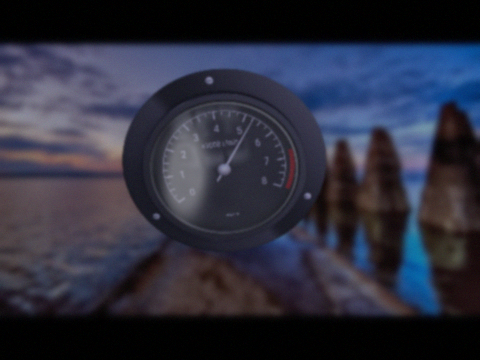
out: **5250** rpm
